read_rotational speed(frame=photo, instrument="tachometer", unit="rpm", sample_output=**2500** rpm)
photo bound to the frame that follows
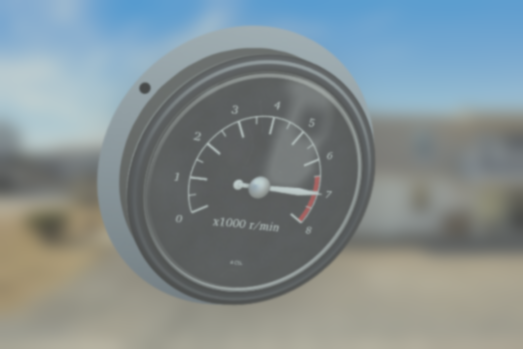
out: **7000** rpm
